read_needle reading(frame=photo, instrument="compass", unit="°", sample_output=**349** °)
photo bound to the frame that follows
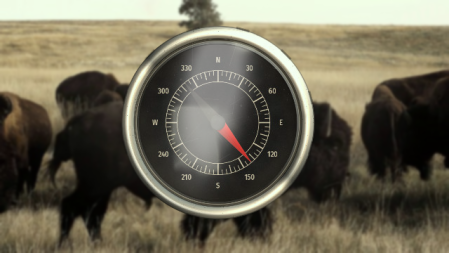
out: **140** °
